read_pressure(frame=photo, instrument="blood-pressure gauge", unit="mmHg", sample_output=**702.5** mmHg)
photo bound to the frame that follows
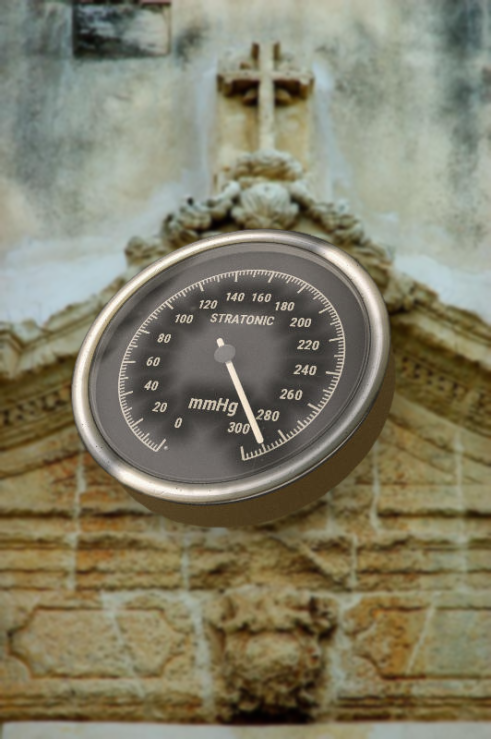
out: **290** mmHg
